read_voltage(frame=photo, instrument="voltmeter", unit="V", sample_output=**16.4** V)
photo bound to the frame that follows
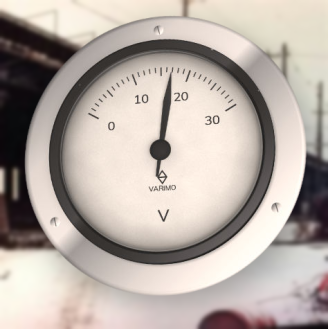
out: **17** V
